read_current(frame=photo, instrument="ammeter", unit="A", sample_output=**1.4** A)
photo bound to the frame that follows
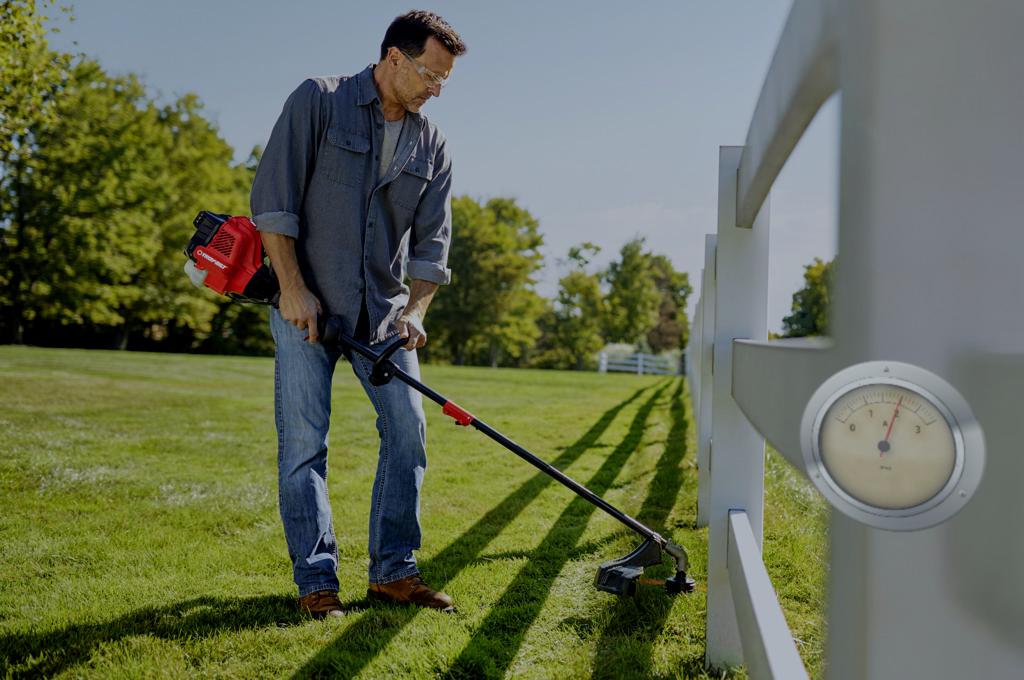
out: **2** A
